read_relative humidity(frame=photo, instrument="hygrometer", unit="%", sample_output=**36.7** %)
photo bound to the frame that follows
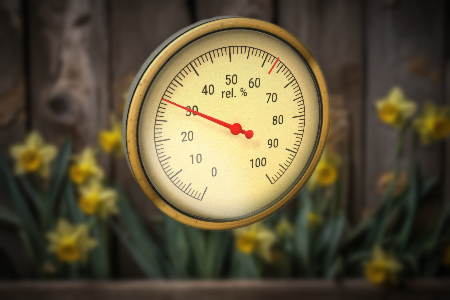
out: **30** %
